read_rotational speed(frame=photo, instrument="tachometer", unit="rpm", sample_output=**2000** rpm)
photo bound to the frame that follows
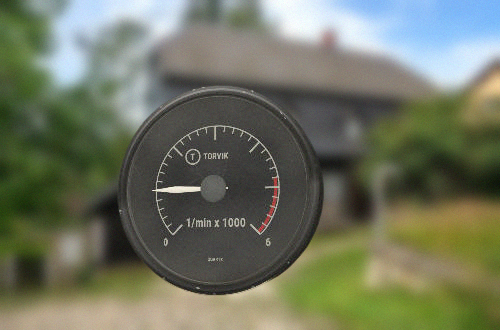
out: **1000** rpm
